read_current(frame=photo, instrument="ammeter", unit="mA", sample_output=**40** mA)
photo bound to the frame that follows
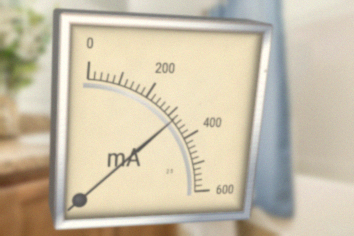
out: **320** mA
